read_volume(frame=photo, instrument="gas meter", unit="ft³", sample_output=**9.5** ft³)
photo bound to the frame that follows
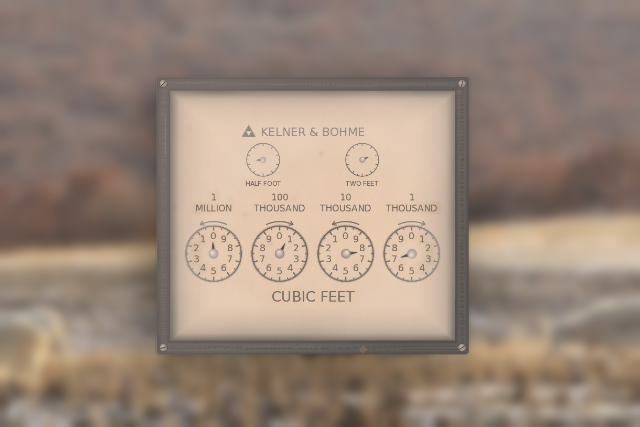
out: **7700** ft³
